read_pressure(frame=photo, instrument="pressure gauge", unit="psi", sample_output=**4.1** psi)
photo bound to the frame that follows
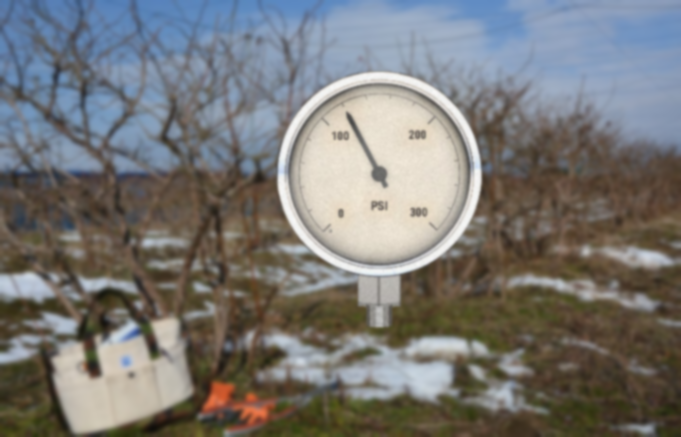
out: **120** psi
